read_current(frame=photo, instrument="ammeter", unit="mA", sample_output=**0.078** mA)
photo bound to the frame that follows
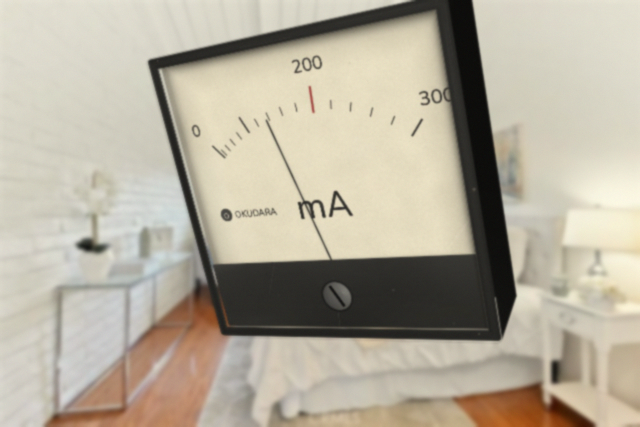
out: **140** mA
